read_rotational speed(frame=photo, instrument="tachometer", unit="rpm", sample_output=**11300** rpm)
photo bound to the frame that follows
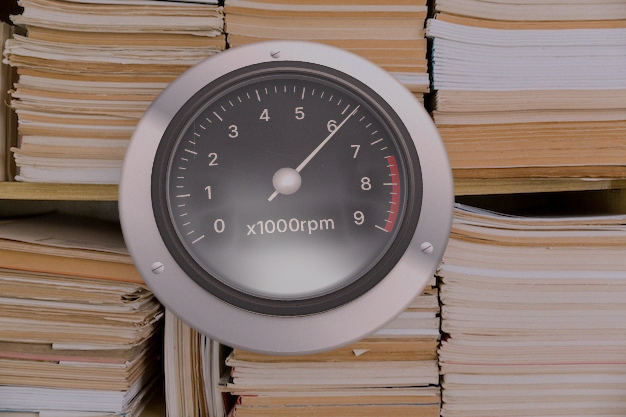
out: **6200** rpm
